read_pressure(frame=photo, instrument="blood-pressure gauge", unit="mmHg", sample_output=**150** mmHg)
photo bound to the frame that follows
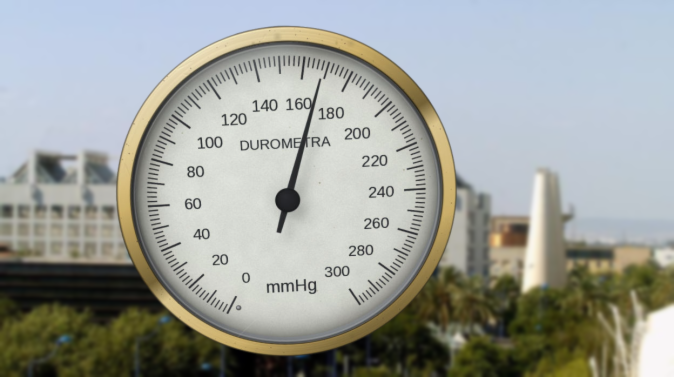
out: **168** mmHg
